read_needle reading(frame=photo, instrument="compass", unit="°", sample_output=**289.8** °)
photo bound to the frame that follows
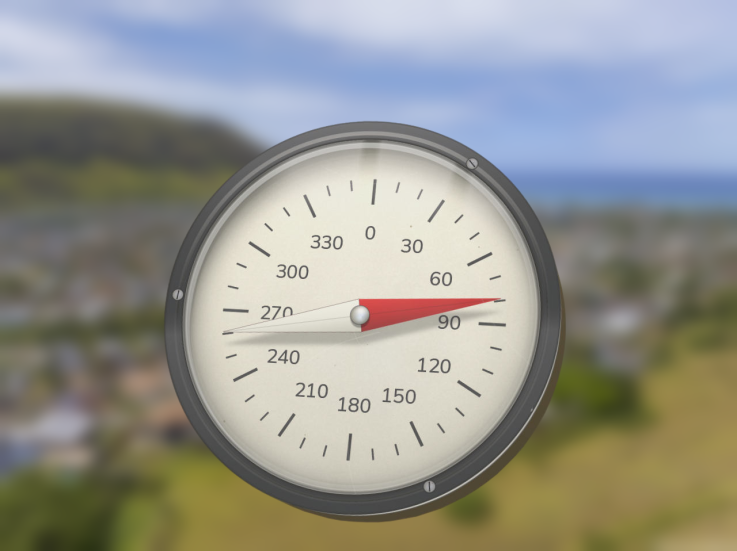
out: **80** °
